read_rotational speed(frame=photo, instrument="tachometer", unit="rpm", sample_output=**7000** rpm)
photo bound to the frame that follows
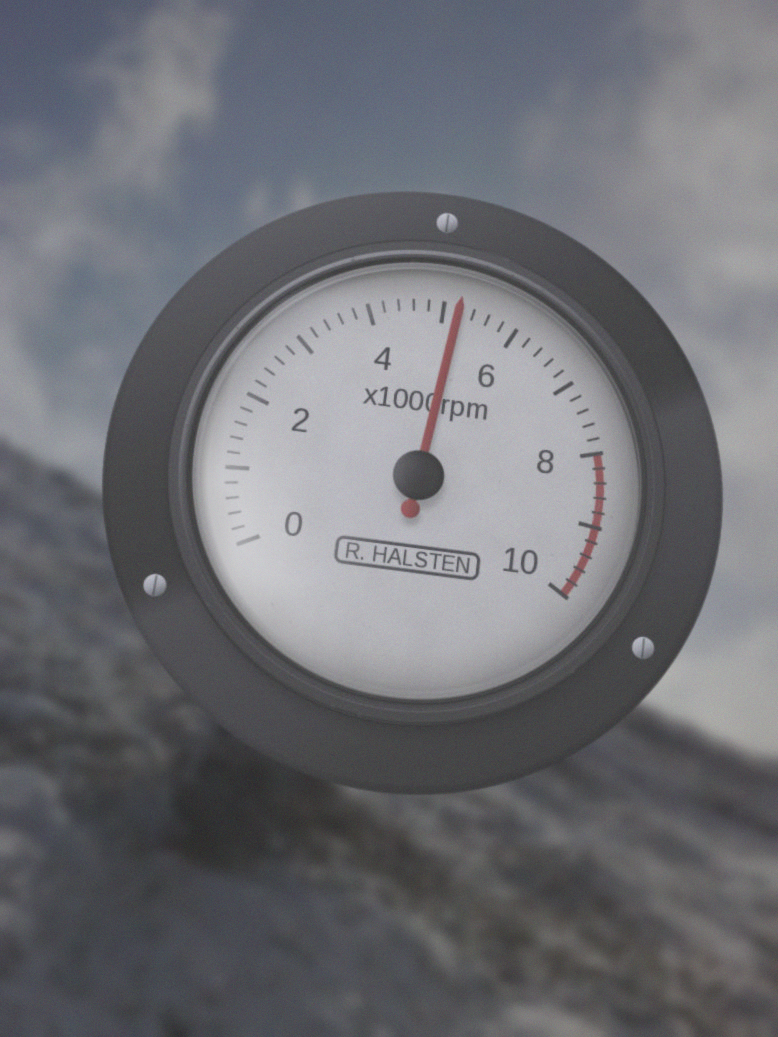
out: **5200** rpm
